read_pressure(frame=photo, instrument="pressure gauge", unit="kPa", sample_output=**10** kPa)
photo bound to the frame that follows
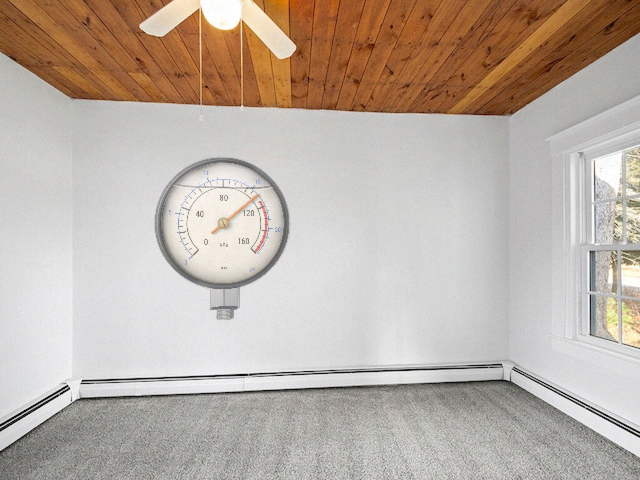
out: **110** kPa
